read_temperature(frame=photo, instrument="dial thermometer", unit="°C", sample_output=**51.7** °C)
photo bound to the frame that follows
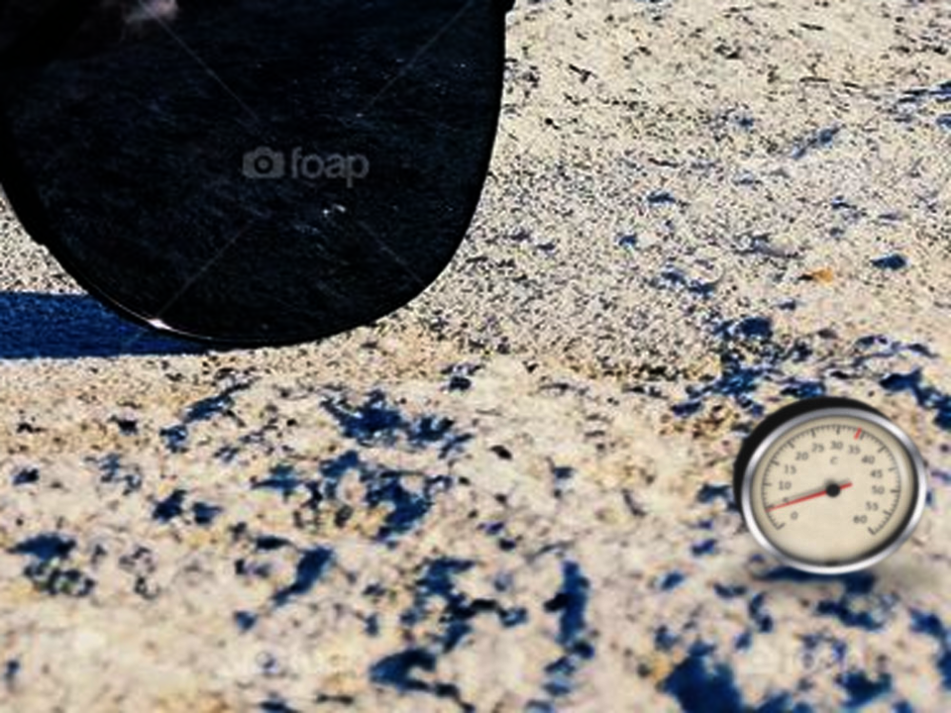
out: **5** °C
